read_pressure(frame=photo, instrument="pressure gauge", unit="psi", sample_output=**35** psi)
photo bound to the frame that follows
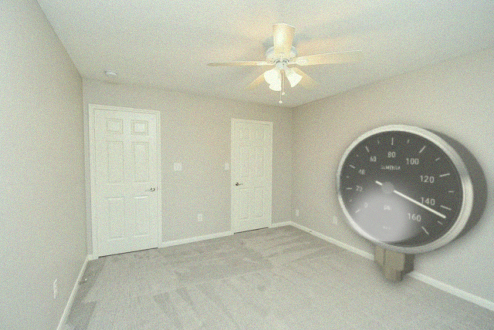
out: **145** psi
